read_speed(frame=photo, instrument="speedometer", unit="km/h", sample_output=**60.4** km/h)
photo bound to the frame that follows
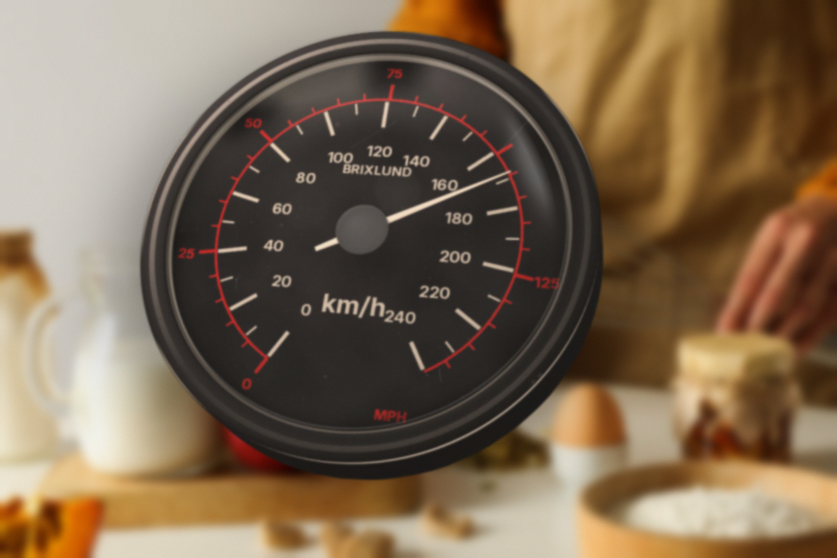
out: **170** km/h
